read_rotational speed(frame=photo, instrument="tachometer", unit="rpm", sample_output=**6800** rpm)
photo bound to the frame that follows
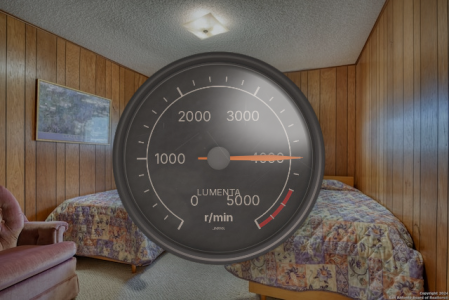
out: **4000** rpm
